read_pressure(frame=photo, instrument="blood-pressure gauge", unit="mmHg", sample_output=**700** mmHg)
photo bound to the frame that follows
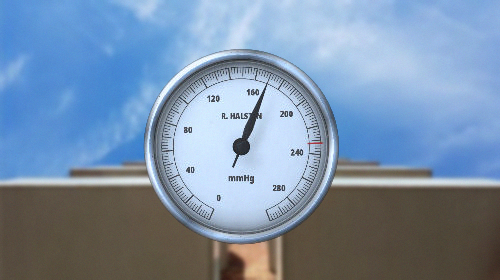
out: **170** mmHg
